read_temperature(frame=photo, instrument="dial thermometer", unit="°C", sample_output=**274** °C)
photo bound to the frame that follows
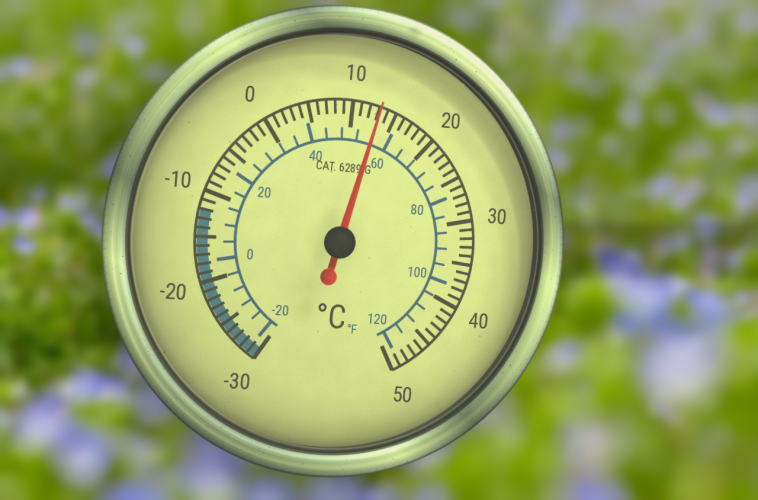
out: **13** °C
